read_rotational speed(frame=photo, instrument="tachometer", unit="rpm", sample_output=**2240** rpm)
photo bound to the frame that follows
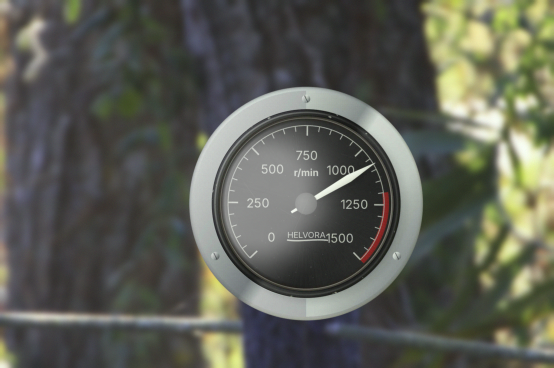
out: **1075** rpm
